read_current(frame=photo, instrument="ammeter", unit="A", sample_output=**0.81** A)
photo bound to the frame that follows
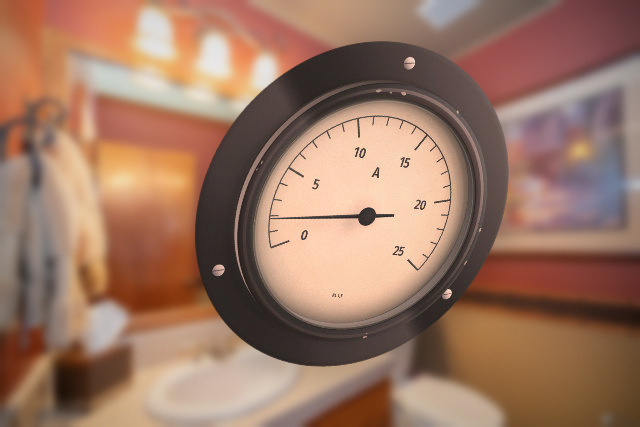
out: **2** A
